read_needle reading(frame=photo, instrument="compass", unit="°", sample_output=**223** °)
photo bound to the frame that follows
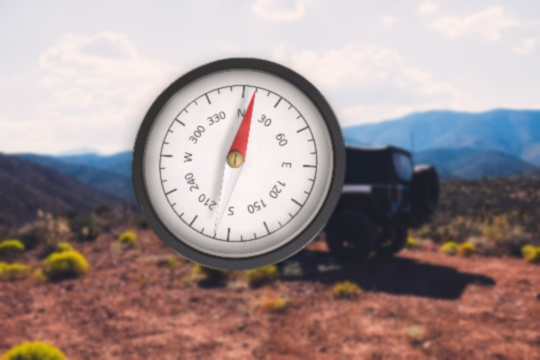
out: **10** °
